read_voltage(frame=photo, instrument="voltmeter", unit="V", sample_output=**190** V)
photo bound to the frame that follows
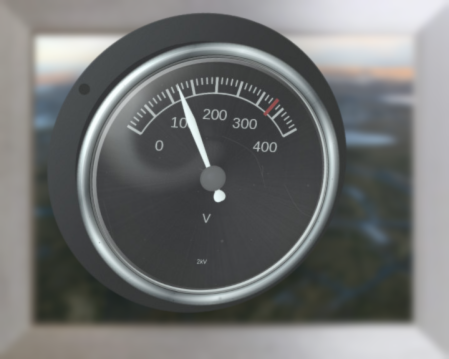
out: **120** V
